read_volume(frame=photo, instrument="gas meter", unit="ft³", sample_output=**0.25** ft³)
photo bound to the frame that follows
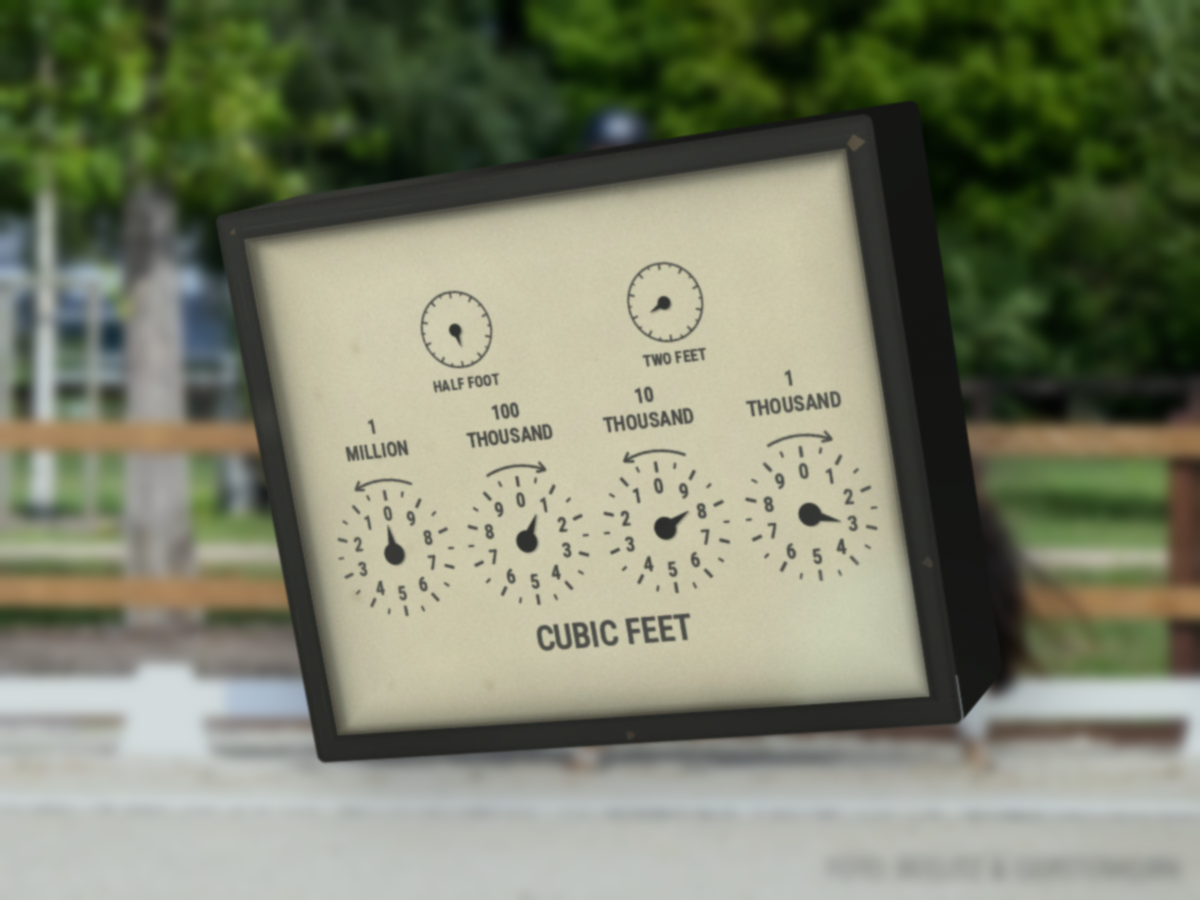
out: **8300** ft³
